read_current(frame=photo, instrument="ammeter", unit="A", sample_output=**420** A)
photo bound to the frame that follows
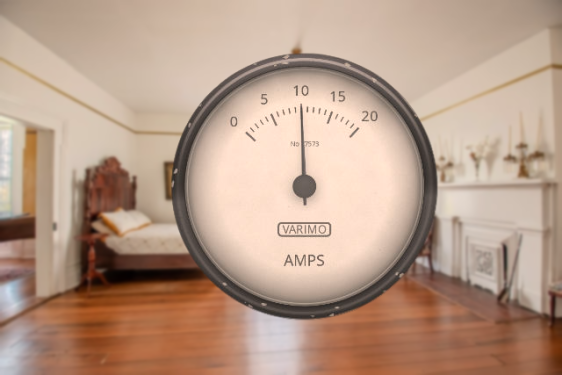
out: **10** A
